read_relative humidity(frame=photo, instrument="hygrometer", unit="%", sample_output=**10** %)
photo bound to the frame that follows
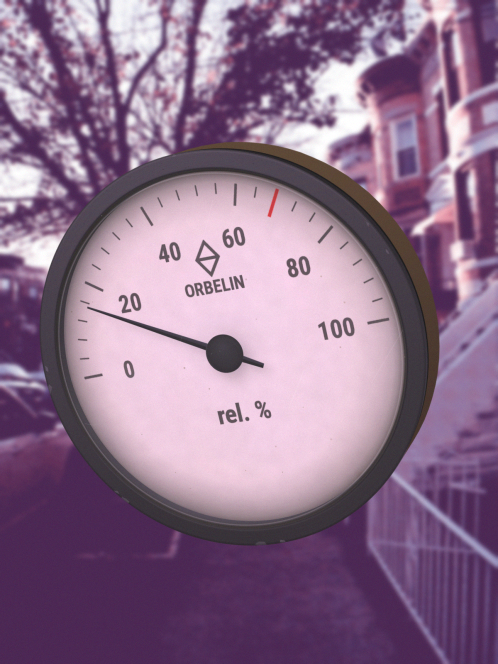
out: **16** %
